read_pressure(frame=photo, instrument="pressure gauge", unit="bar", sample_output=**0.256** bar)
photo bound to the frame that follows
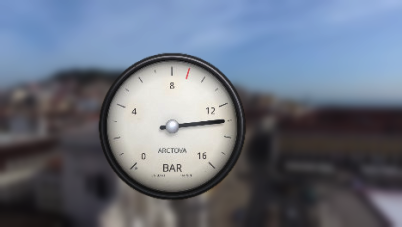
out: **13** bar
